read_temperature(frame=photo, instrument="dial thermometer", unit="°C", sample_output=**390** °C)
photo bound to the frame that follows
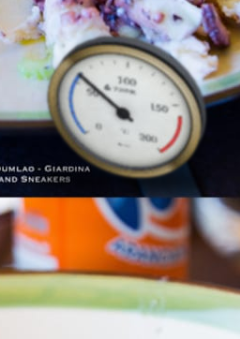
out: **60** °C
